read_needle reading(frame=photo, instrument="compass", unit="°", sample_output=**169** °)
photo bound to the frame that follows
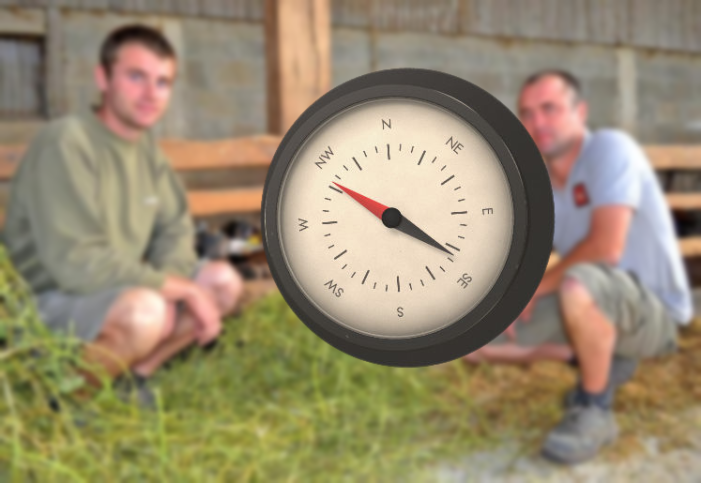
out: **305** °
